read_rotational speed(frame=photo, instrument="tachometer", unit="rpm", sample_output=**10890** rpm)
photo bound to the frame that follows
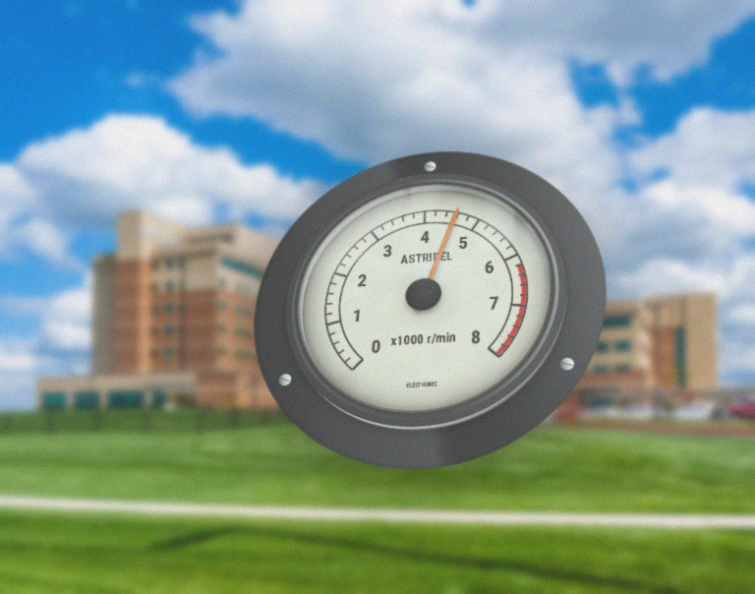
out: **4600** rpm
